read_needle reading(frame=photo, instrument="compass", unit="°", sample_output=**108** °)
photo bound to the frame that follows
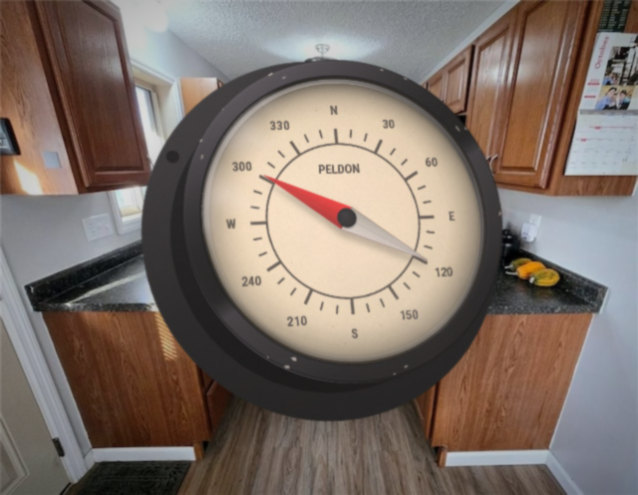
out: **300** °
